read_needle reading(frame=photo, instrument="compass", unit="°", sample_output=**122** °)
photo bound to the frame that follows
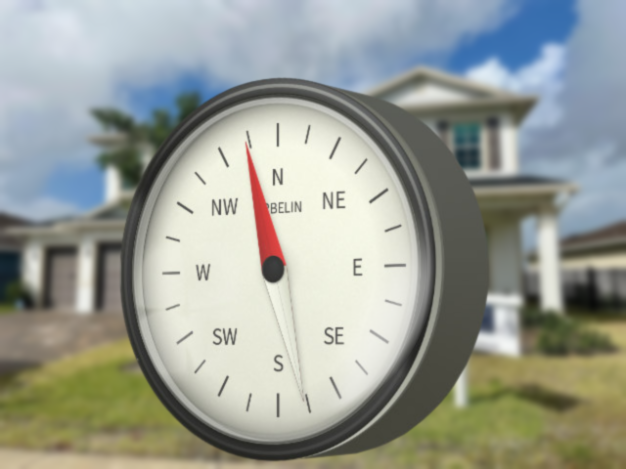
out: **345** °
